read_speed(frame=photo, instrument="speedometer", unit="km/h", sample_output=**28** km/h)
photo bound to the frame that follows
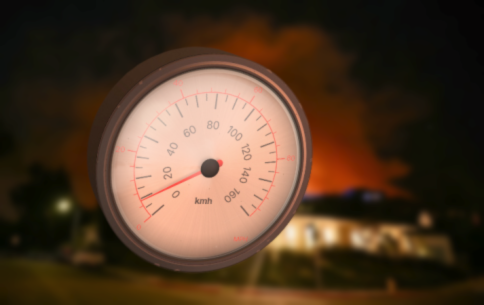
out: **10** km/h
